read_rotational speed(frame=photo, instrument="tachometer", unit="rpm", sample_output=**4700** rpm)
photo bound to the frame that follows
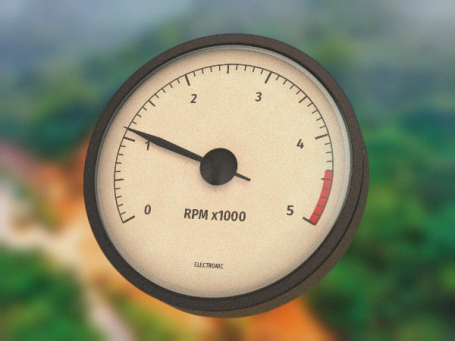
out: **1100** rpm
